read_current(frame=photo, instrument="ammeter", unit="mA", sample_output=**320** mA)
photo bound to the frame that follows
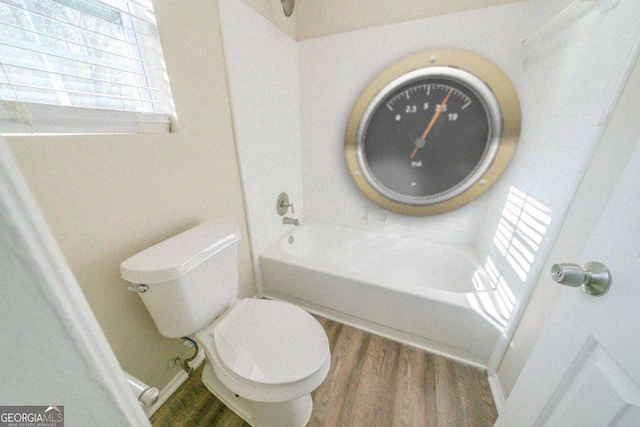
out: **7.5** mA
